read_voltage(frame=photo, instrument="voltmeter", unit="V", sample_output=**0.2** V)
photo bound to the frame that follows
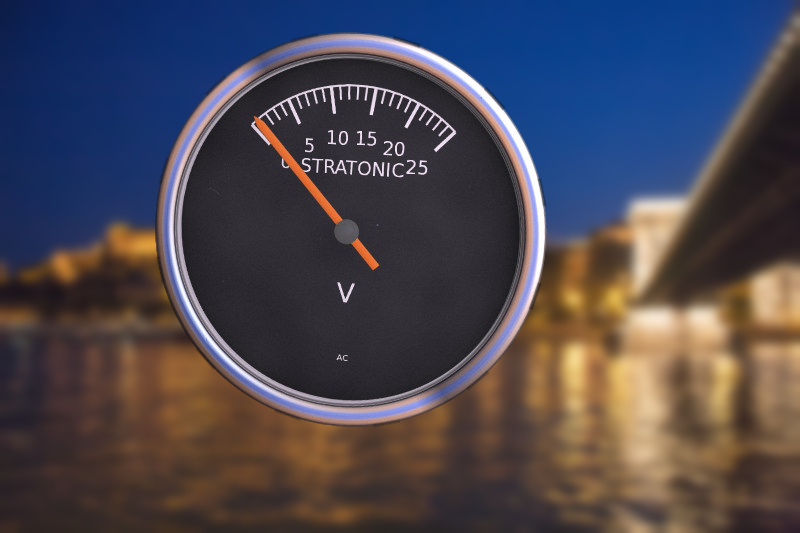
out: **1** V
